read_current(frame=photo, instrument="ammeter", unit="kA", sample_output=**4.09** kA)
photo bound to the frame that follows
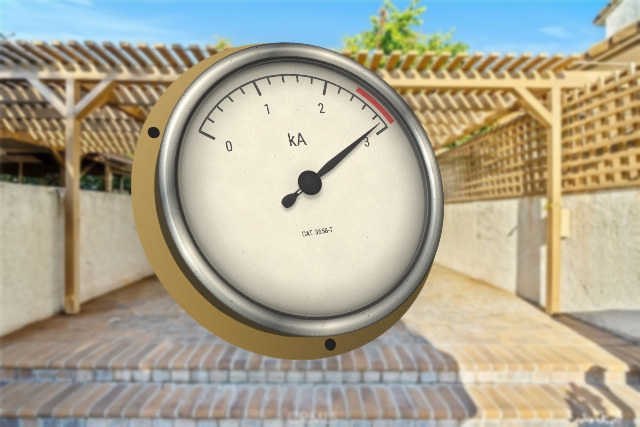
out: **2.9** kA
